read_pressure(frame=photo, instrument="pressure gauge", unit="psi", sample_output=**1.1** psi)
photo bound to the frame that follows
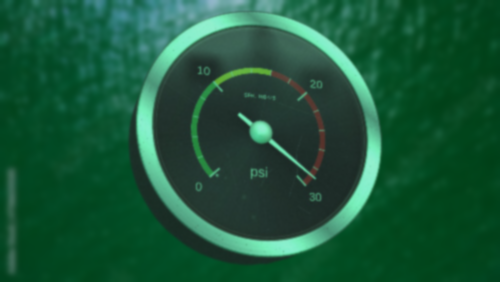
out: **29** psi
